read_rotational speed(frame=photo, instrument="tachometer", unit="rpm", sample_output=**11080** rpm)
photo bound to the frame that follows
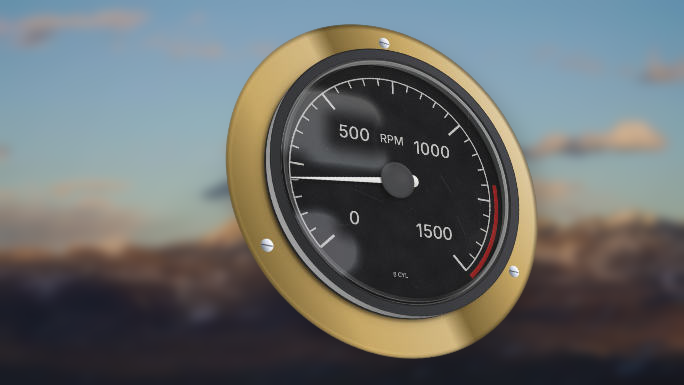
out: **200** rpm
